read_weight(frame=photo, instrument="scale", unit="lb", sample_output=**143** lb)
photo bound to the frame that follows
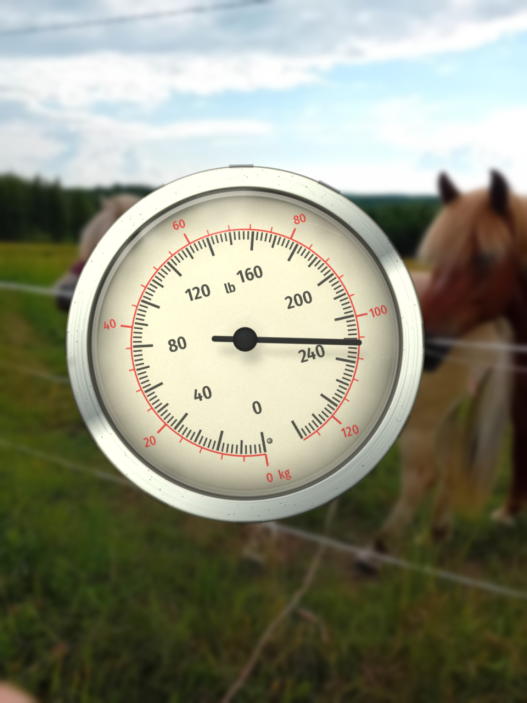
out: **232** lb
